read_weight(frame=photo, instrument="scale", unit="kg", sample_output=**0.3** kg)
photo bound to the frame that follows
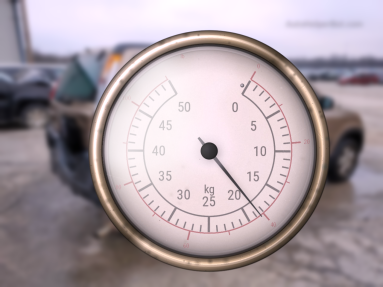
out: **18.5** kg
